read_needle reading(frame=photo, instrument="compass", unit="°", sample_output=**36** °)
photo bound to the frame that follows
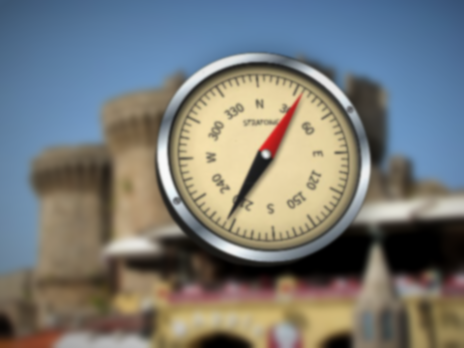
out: **35** °
